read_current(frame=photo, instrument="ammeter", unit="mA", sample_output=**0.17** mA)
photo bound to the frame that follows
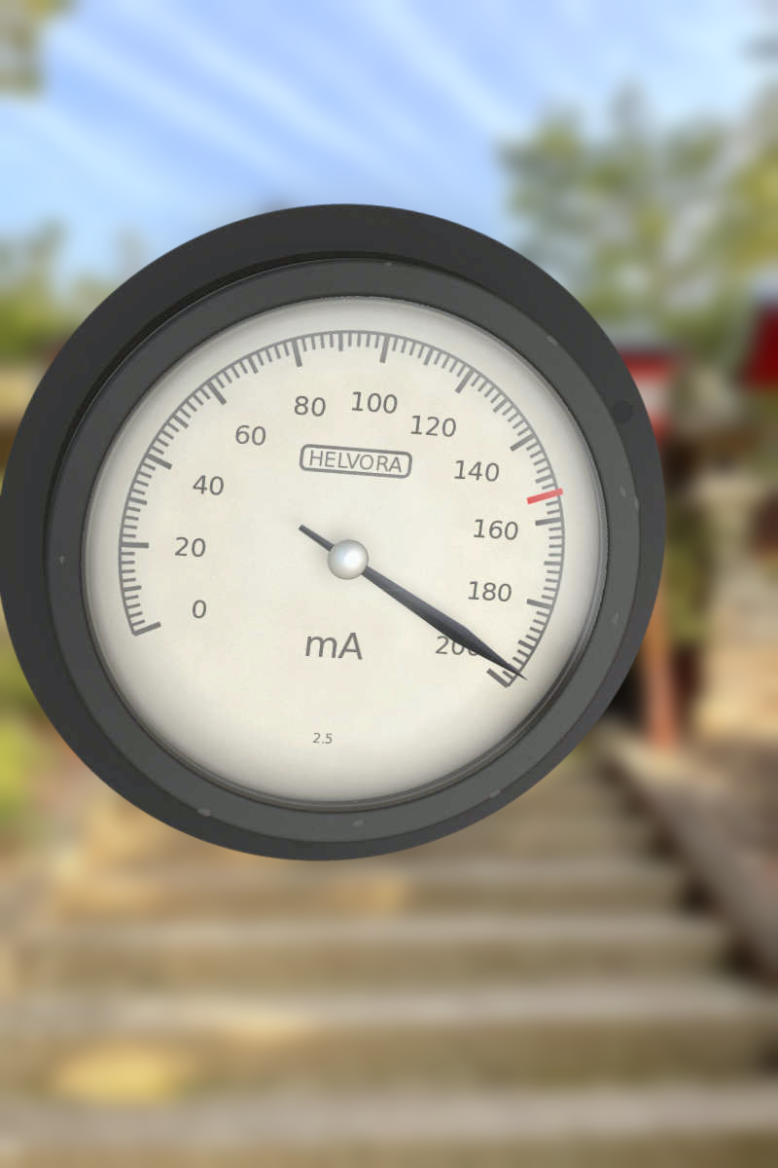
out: **196** mA
